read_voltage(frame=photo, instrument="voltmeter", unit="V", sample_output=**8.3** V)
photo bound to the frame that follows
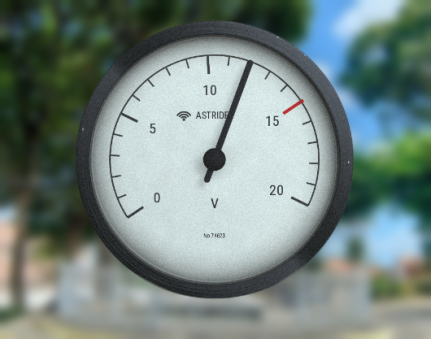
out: **12** V
